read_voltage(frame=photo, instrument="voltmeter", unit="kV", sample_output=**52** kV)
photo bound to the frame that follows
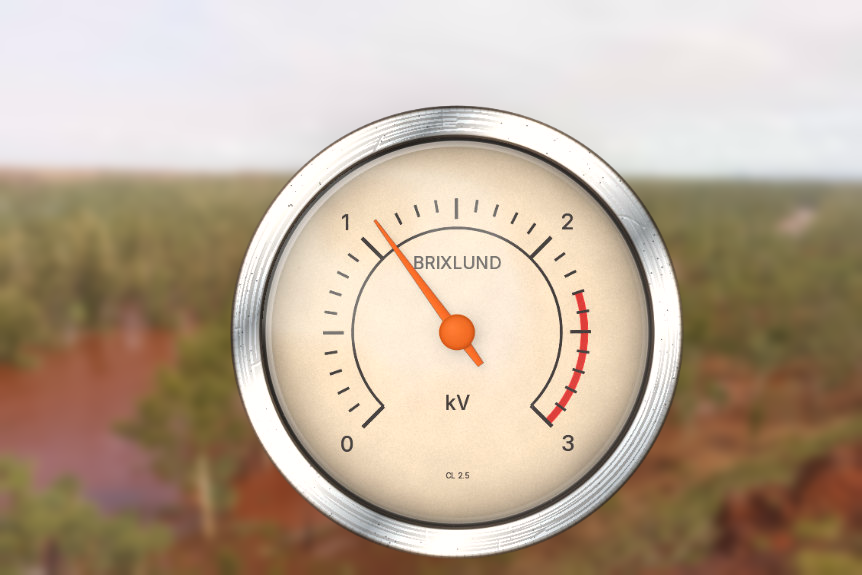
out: **1.1** kV
